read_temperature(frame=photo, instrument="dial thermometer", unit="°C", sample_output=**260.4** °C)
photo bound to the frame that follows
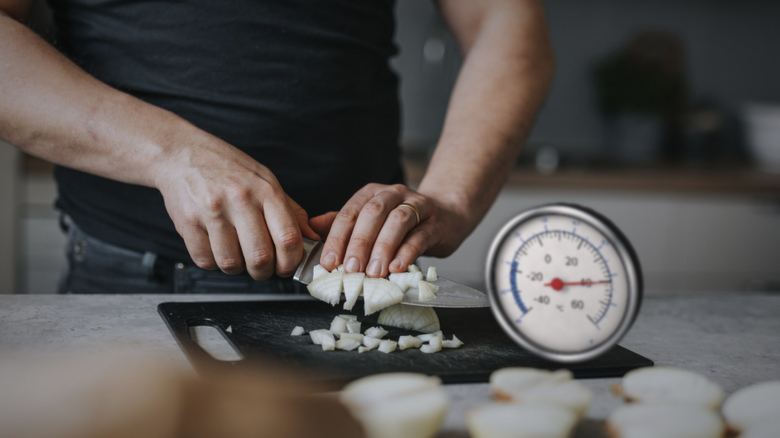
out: **40** °C
